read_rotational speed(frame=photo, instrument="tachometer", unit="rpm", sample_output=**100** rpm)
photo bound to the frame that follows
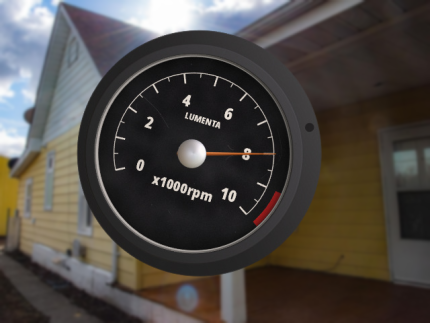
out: **8000** rpm
